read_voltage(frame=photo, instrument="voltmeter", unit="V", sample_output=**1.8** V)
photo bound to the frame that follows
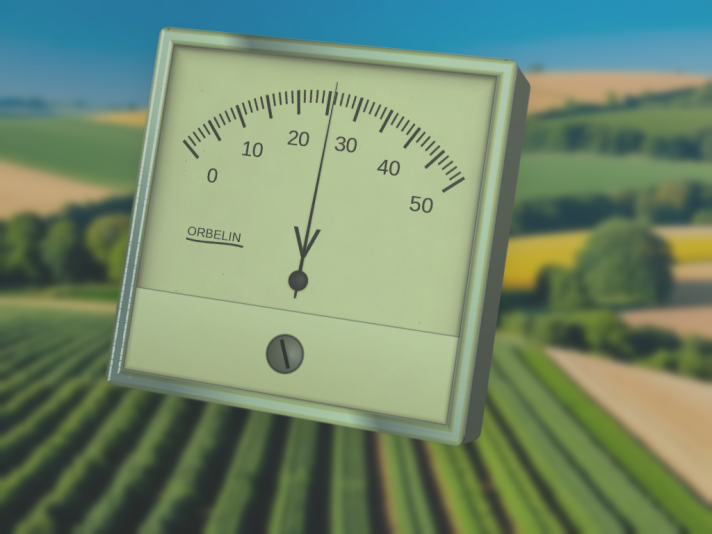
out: **26** V
